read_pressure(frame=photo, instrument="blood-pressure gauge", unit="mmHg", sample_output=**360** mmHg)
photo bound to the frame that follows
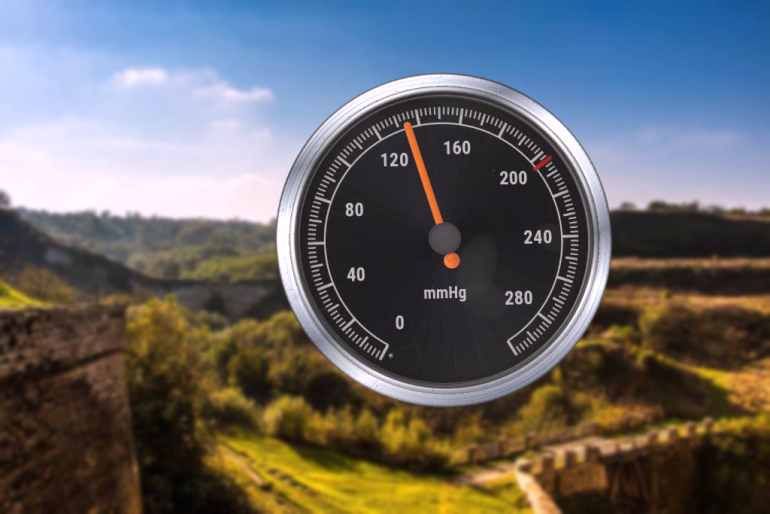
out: **134** mmHg
